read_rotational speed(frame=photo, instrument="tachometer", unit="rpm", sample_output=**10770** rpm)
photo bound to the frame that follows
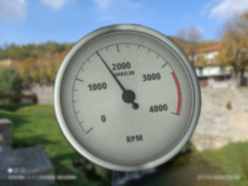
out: **1600** rpm
